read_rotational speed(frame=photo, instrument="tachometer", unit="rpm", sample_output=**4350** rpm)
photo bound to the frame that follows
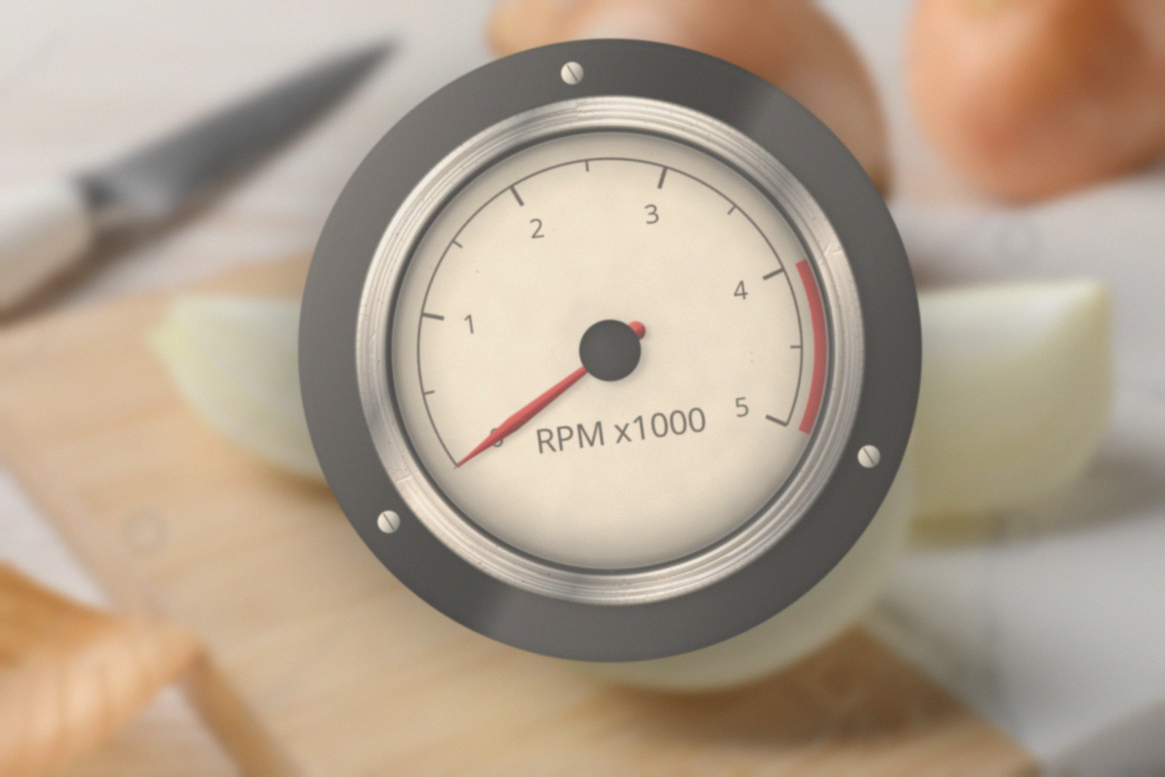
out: **0** rpm
